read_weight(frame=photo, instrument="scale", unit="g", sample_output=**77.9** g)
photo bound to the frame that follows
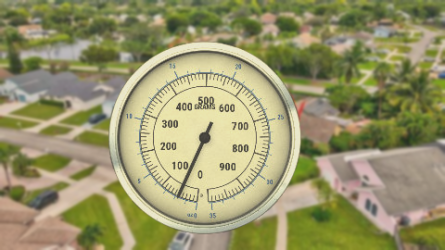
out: **50** g
